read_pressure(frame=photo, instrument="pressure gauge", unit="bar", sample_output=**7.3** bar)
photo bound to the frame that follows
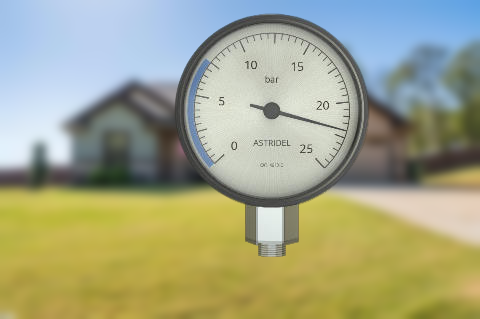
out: **22** bar
